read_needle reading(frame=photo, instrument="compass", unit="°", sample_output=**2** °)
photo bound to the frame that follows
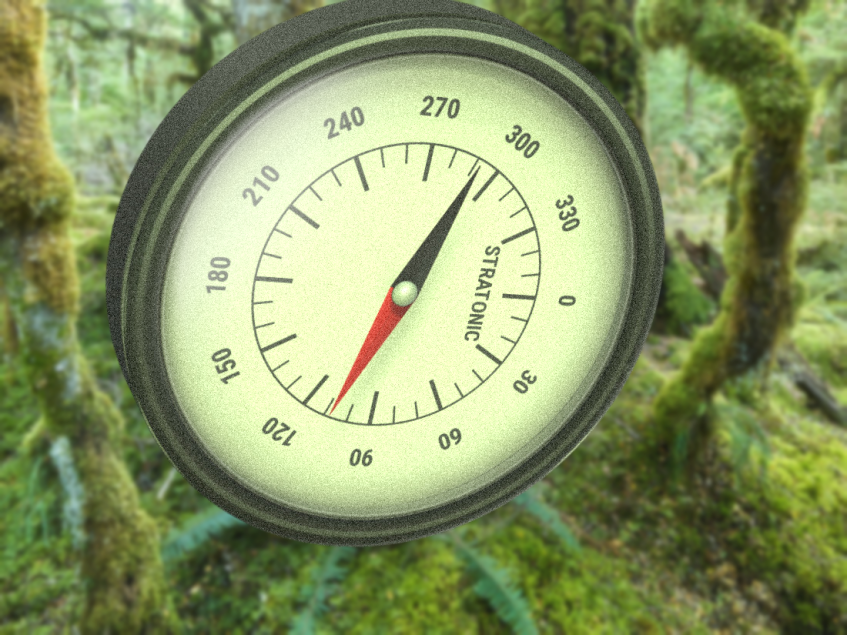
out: **110** °
